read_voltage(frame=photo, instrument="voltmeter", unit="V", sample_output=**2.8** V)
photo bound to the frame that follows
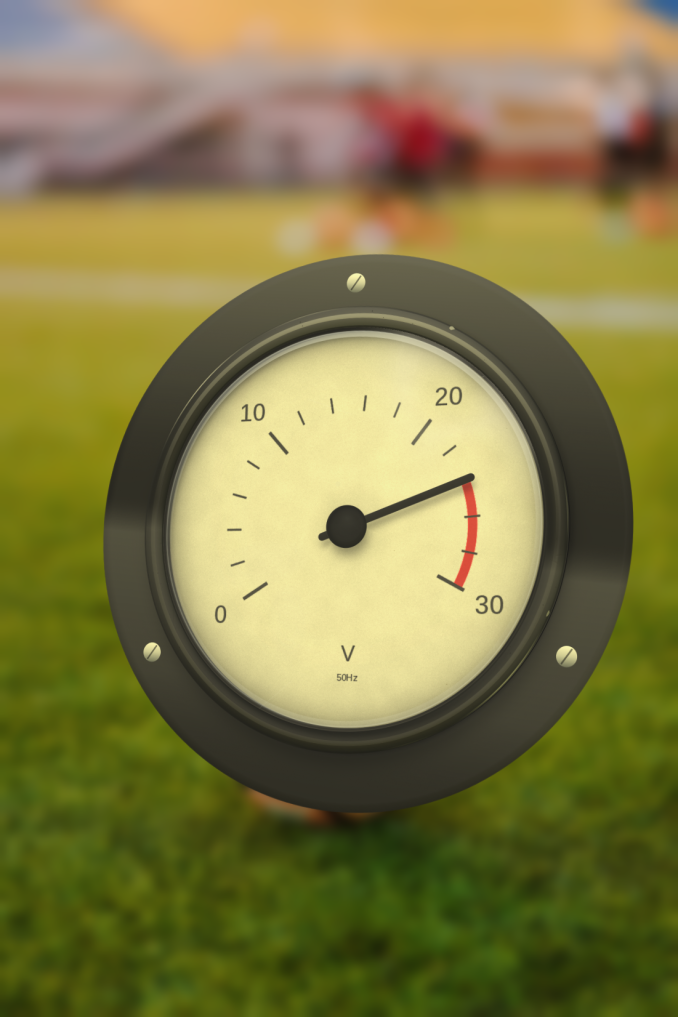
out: **24** V
